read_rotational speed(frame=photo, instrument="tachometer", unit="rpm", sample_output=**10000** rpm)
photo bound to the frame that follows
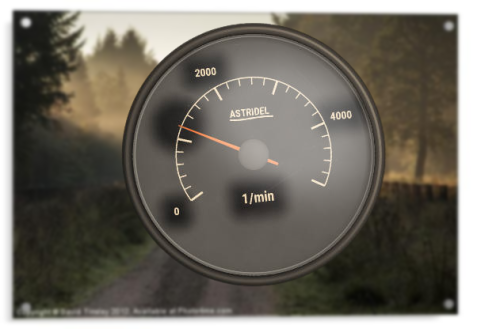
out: **1200** rpm
